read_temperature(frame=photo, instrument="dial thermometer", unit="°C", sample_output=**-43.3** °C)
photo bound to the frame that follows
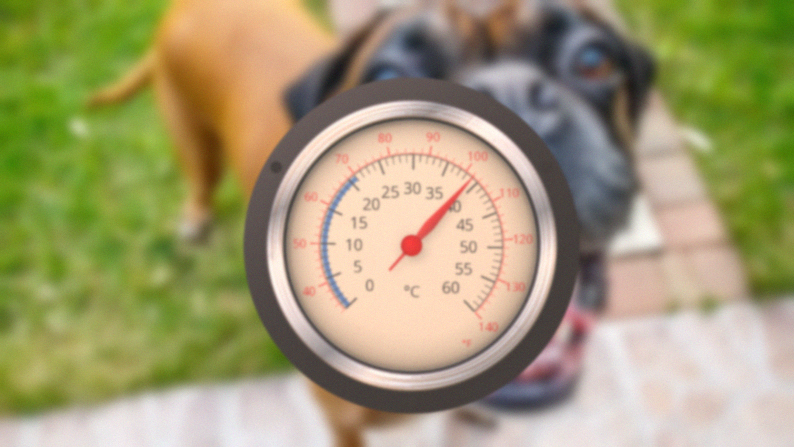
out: **39** °C
